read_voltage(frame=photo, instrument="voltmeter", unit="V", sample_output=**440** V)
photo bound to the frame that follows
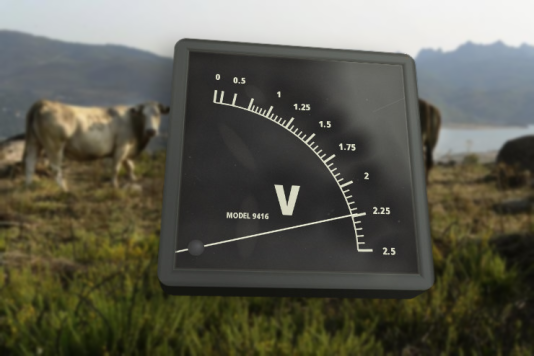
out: **2.25** V
